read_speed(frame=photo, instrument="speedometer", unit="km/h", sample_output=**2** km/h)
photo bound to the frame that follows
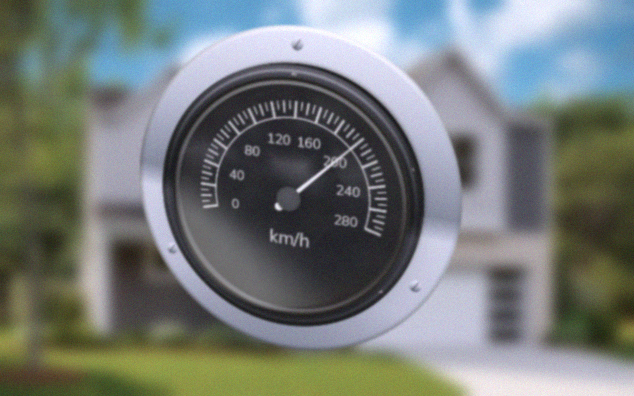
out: **200** km/h
